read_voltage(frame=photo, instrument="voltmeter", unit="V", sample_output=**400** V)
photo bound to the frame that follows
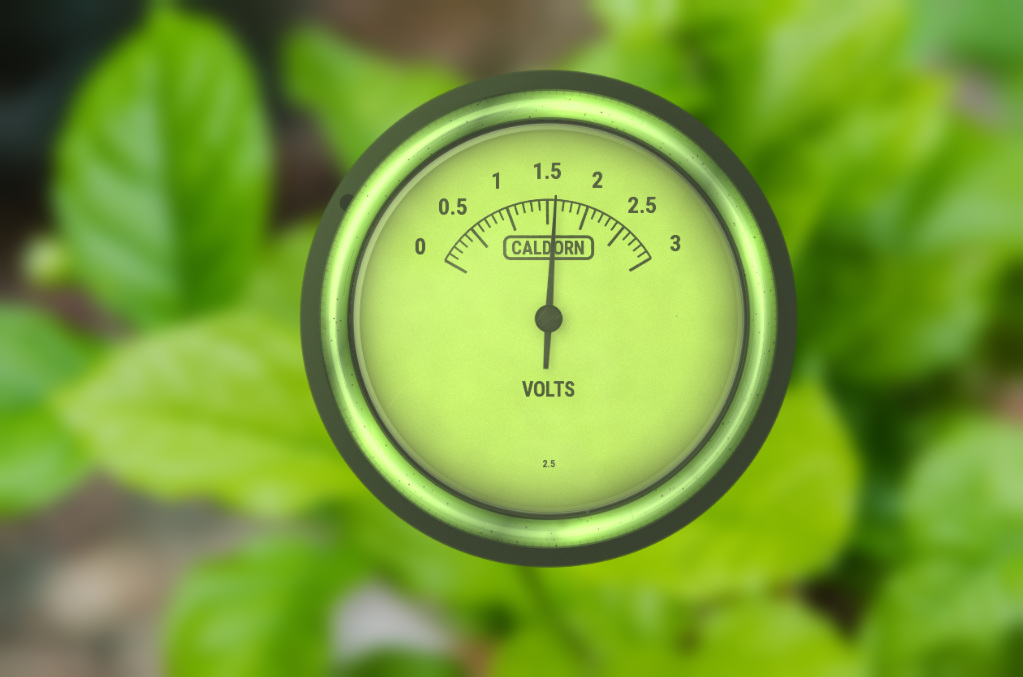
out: **1.6** V
